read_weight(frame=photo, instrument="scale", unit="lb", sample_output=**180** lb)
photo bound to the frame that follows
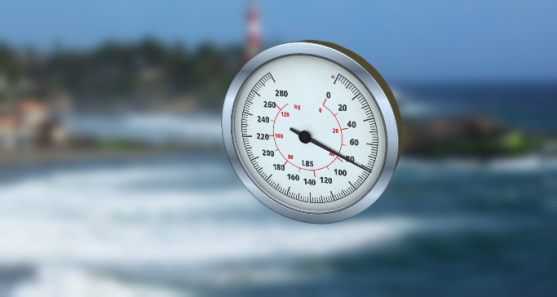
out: **80** lb
